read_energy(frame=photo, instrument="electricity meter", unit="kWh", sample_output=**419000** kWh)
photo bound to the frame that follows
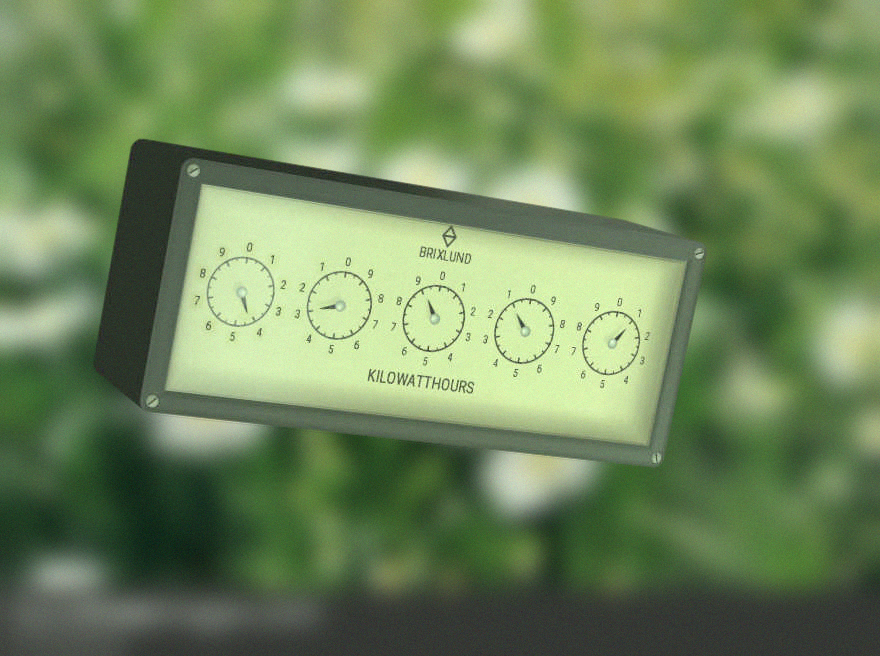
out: **42911** kWh
